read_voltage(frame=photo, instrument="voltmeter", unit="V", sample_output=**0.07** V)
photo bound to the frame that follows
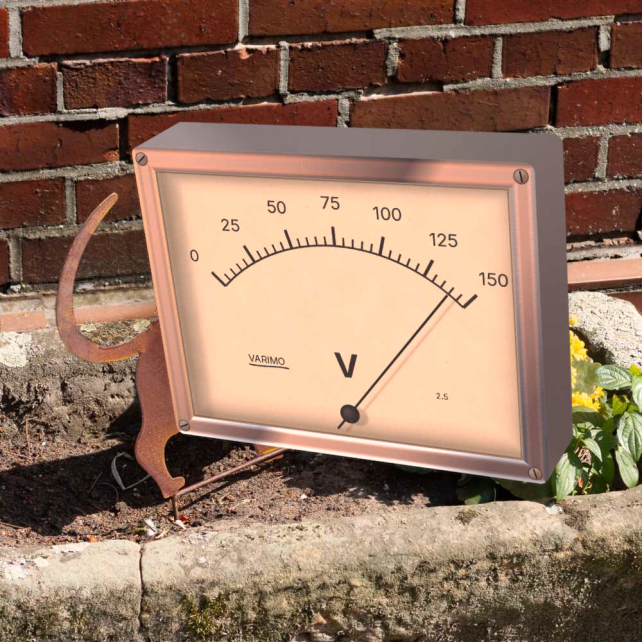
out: **140** V
